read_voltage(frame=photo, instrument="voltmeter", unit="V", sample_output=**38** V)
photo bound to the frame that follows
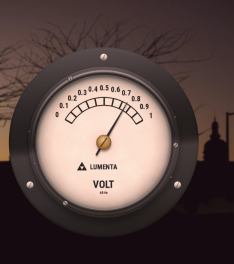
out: **0.75** V
